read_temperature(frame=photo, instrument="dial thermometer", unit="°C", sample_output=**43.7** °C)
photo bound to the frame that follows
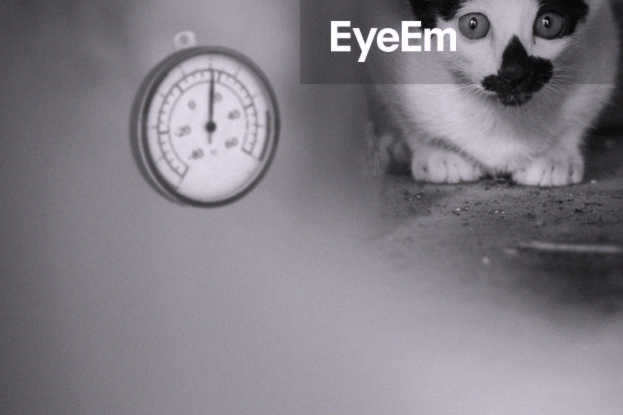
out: **16** °C
